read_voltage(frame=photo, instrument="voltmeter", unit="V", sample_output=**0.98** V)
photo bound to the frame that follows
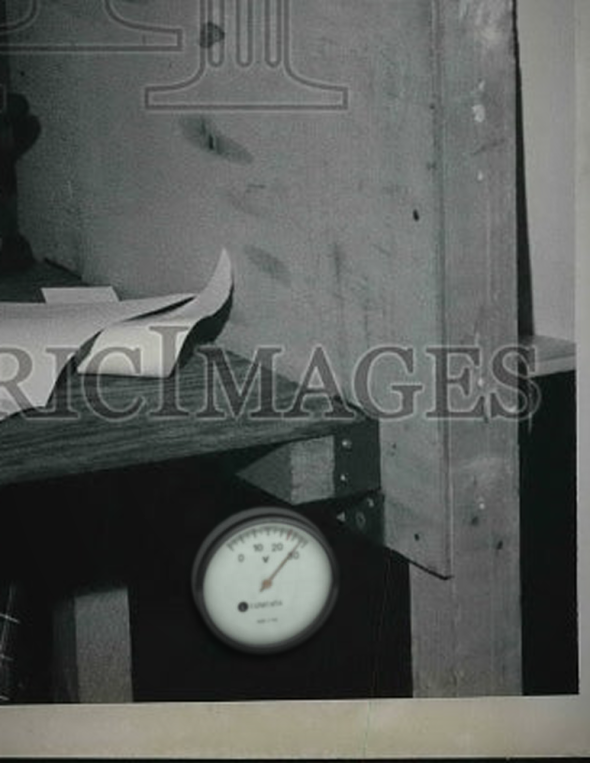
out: **27.5** V
